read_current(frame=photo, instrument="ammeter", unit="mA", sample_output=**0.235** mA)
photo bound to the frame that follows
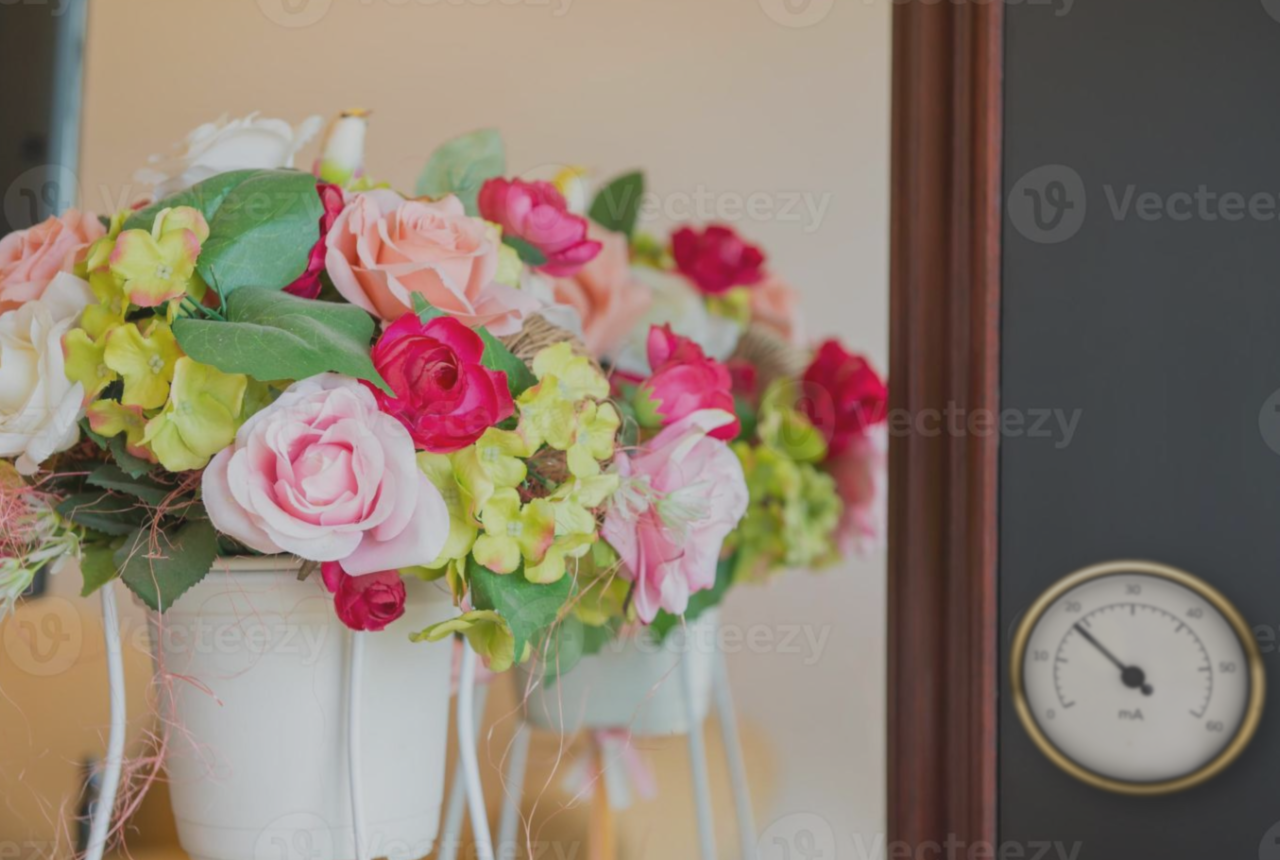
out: **18** mA
